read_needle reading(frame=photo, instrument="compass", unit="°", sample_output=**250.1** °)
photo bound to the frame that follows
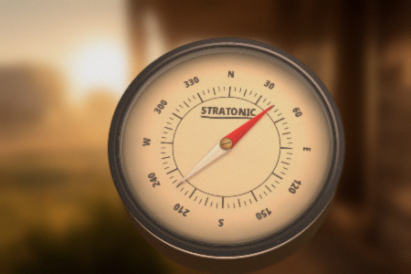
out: **45** °
